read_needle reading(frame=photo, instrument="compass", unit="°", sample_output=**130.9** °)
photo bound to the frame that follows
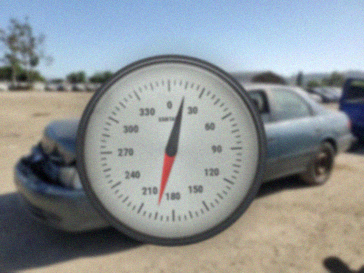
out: **195** °
